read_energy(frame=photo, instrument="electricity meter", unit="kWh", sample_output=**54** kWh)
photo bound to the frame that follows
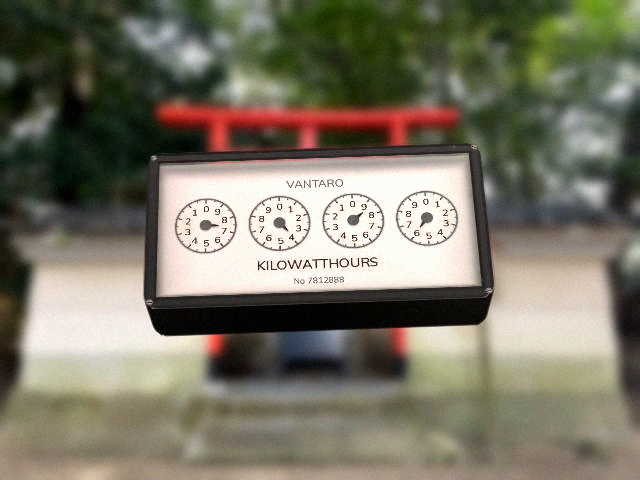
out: **7386** kWh
